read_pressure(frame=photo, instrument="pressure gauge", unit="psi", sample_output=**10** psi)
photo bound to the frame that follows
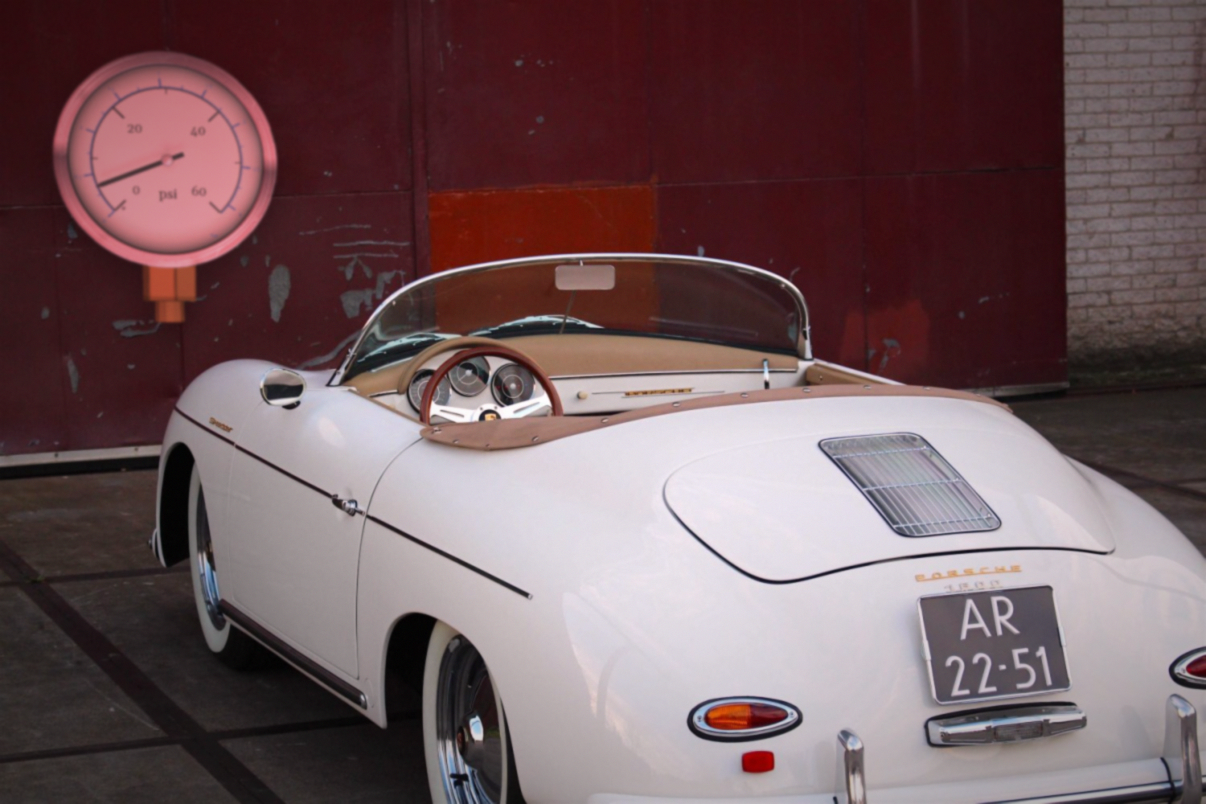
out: **5** psi
